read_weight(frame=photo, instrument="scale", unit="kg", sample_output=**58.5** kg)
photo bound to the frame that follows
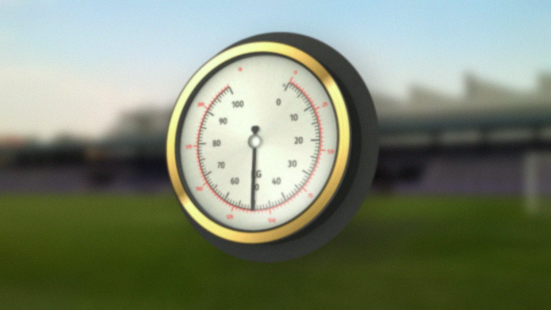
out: **50** kg
